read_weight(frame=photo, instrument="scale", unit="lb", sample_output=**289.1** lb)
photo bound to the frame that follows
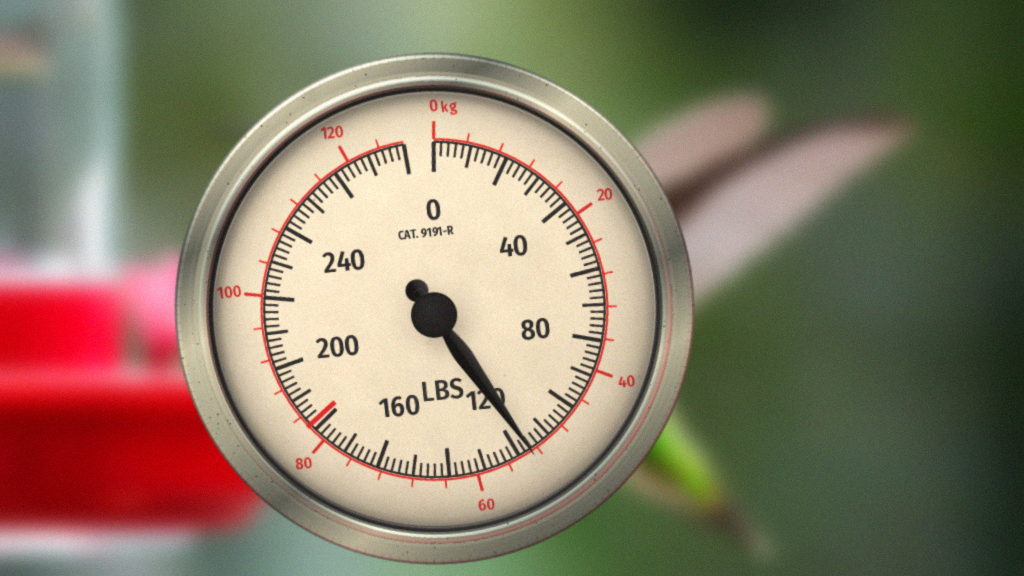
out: **116** lb
